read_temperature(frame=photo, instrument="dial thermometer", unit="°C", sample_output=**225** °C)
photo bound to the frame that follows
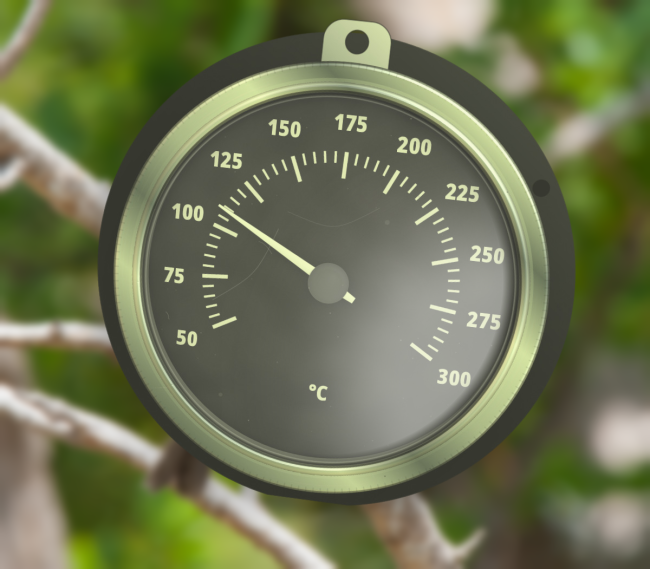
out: **110** °C
